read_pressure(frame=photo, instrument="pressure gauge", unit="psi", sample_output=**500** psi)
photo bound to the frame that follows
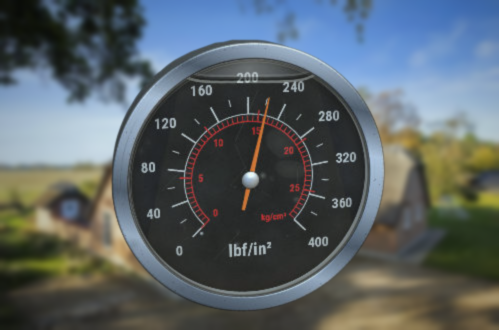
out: **220** psi
